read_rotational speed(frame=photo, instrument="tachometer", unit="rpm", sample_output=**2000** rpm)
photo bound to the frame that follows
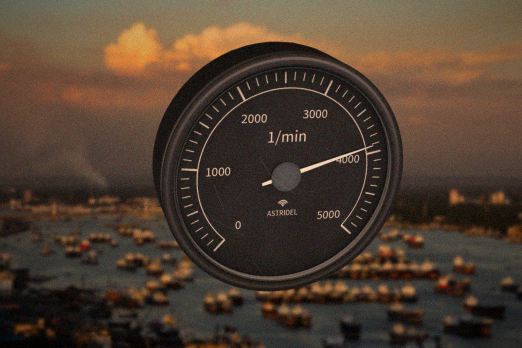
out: **3900** rpm
